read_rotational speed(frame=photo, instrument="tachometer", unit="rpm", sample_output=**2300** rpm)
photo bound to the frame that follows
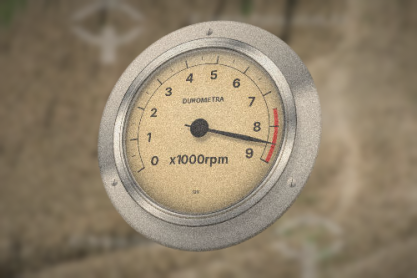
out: **8500** rpm
